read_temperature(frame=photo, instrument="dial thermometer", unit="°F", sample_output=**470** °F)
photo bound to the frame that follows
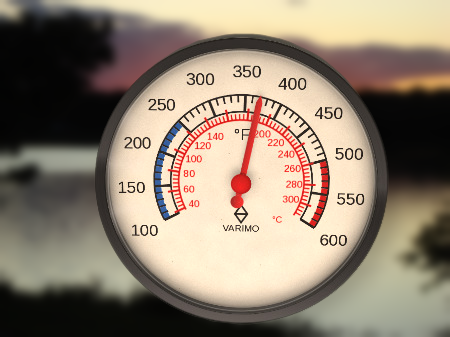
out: **370** °F
